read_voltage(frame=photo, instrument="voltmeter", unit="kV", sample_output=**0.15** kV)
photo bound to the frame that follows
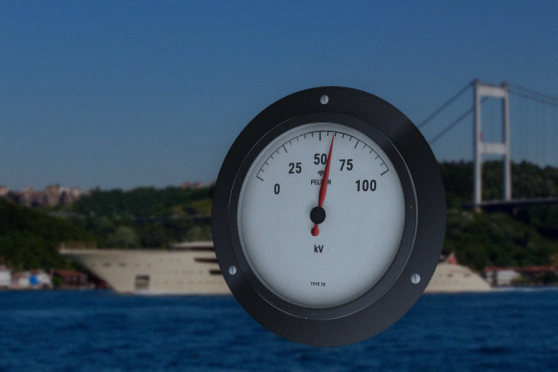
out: **60** kV
